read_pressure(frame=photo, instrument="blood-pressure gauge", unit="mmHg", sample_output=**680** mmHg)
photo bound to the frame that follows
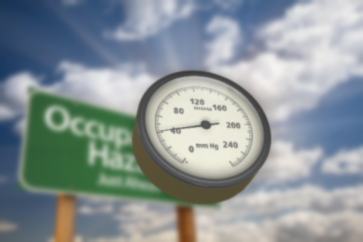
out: **40** mmHg
